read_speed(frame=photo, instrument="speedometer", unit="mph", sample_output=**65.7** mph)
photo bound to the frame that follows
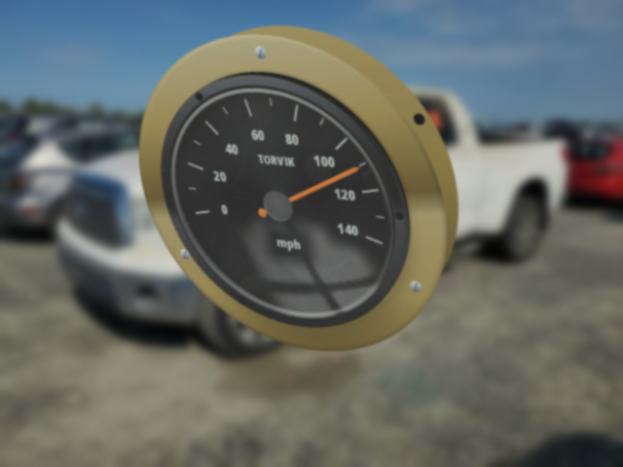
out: **110** mph
